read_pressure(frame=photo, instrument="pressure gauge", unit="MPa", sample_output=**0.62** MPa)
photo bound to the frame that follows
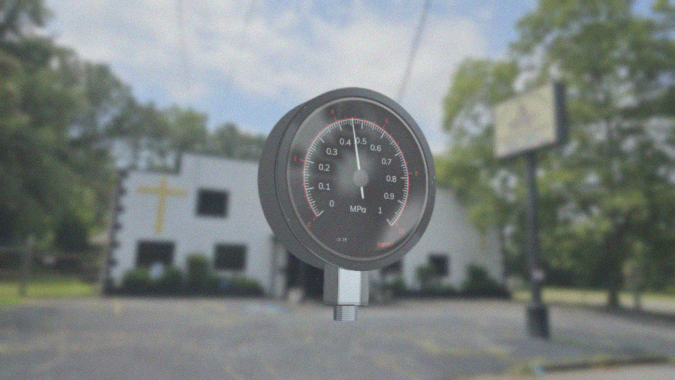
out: **0.45** MPa
